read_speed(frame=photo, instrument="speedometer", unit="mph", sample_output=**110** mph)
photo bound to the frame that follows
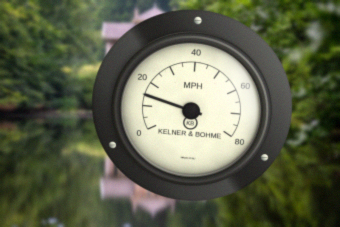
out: **15** mph
